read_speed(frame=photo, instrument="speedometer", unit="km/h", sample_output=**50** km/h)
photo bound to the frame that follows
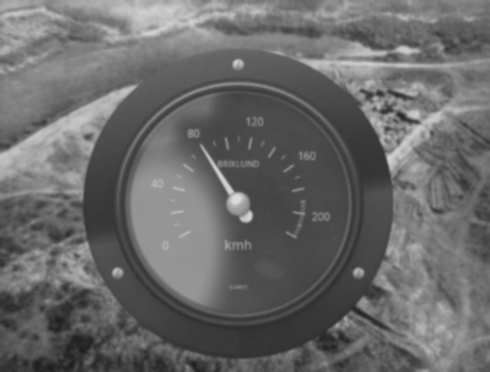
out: **80** km/h
